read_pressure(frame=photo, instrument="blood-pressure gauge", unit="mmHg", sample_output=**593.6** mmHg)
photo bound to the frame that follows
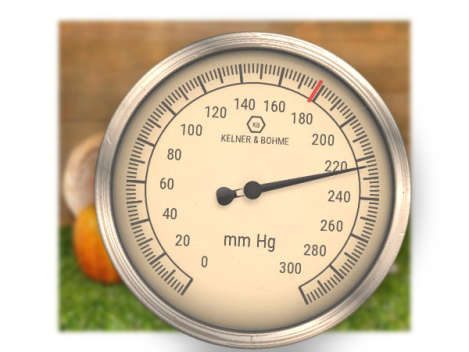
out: **224** mmHg
